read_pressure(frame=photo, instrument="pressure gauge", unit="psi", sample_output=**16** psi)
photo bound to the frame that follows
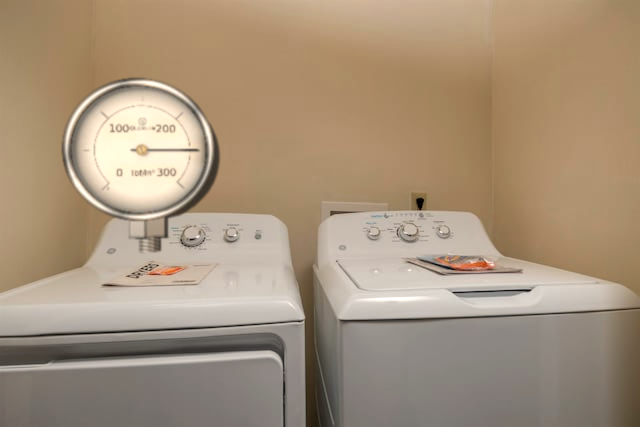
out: **250** psi
